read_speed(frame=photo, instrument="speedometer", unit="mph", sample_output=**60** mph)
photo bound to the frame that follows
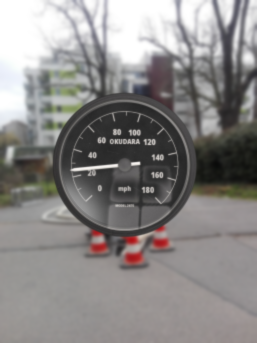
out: **25** mph
